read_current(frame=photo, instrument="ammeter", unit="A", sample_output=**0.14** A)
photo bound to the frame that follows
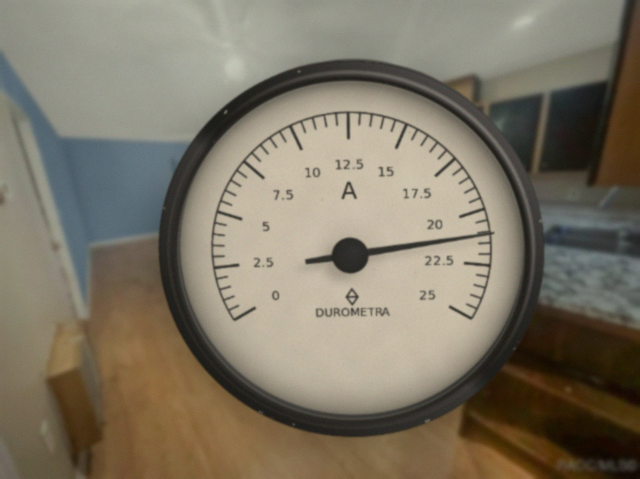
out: **21** A
